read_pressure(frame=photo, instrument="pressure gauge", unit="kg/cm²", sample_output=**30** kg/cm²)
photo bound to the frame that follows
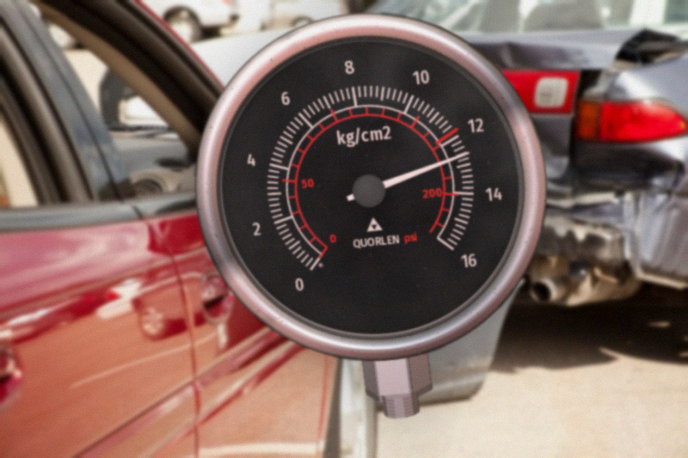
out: **12.6** kg/cm²
